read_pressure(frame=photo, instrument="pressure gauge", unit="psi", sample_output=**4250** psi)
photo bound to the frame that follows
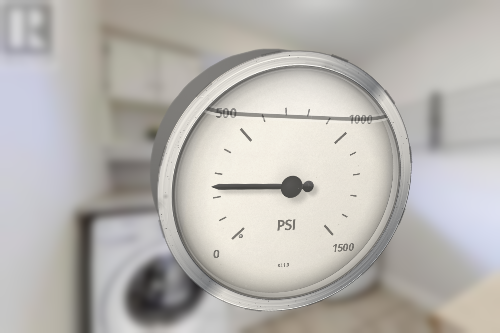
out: **250** psi
